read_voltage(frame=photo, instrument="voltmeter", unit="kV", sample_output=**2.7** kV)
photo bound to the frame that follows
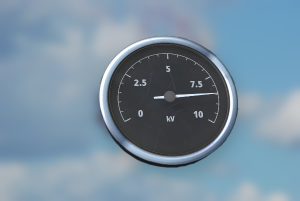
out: **8.5** kV
